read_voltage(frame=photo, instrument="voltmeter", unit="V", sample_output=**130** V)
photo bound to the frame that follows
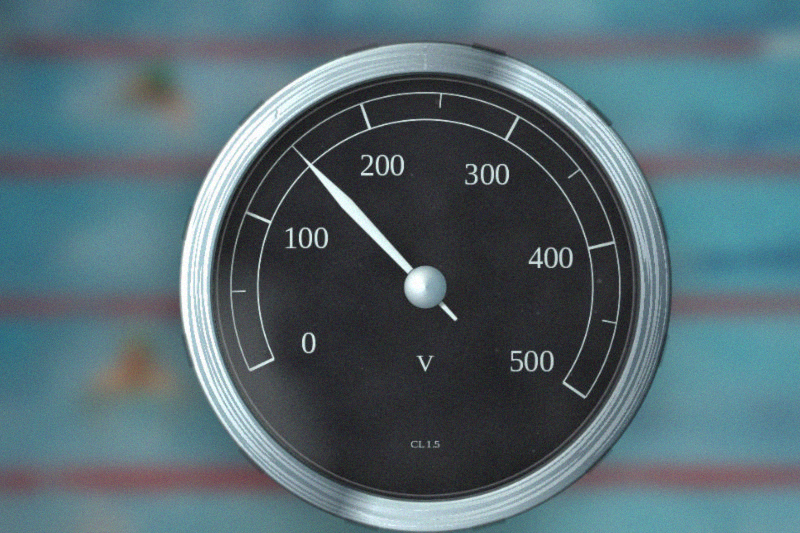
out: **150** V
